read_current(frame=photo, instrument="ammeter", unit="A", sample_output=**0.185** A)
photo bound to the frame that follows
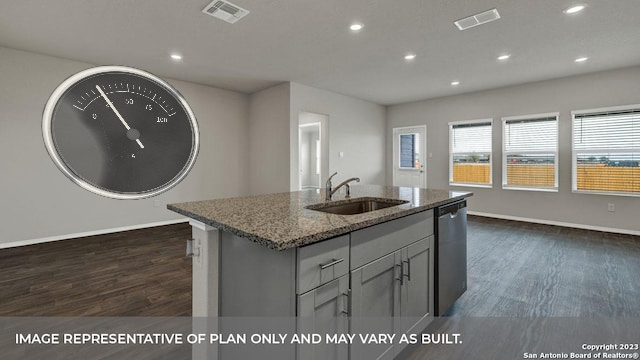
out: **25** A
